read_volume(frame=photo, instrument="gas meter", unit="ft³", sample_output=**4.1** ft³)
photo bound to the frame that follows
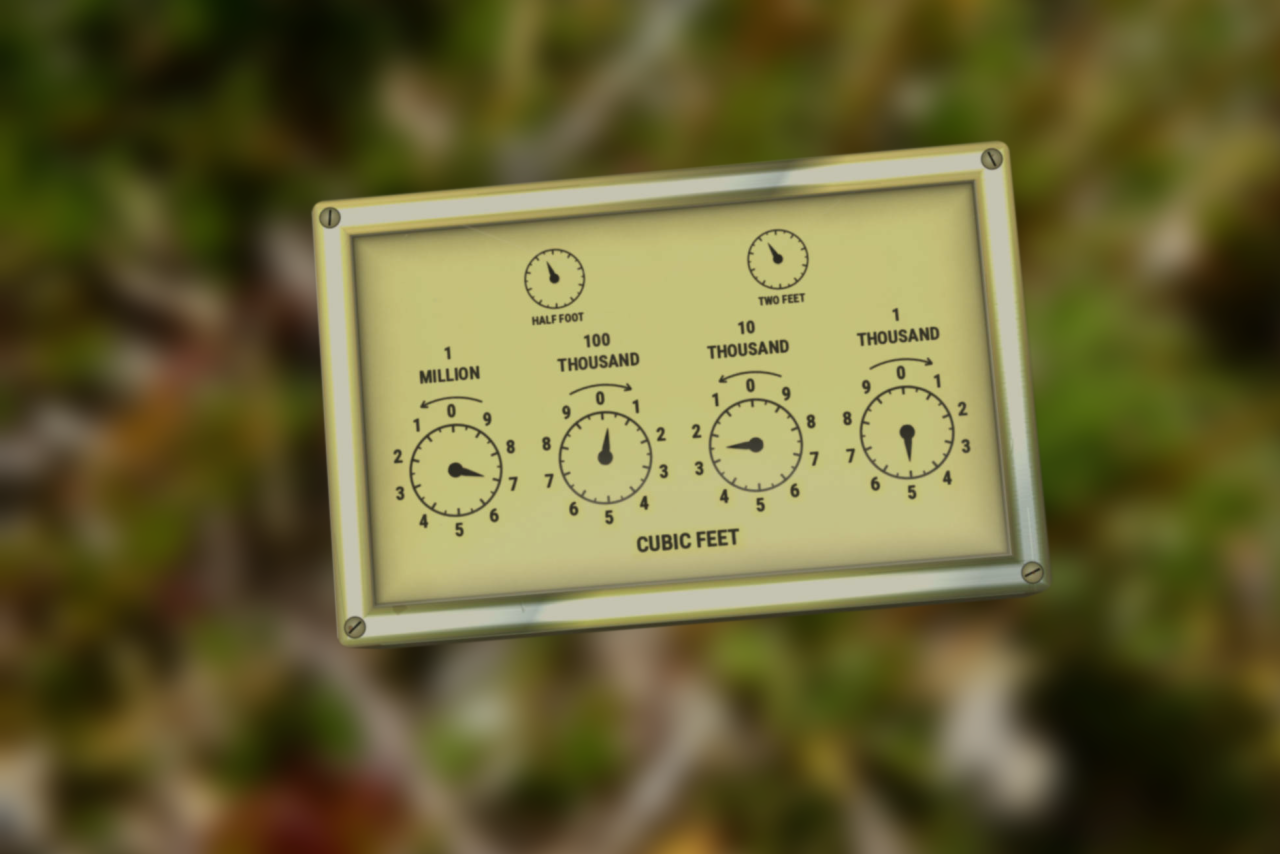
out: **702500** ft³
